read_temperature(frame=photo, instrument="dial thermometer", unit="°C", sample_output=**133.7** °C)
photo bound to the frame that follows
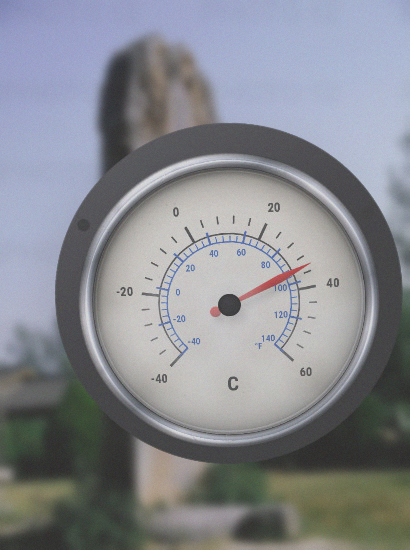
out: **34** °C
